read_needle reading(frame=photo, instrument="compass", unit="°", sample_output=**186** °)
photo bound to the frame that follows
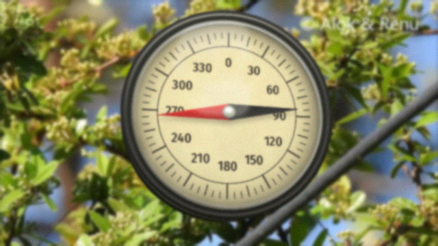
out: **265** °
